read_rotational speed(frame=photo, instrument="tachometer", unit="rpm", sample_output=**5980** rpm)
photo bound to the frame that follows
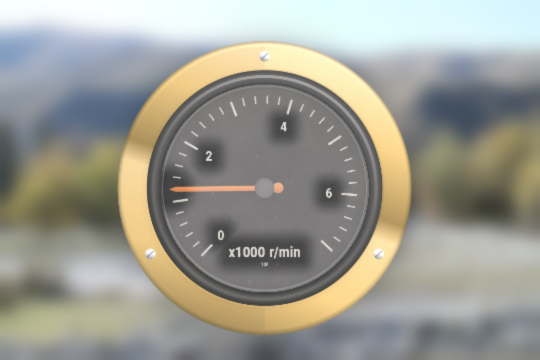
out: **1200** rpm
